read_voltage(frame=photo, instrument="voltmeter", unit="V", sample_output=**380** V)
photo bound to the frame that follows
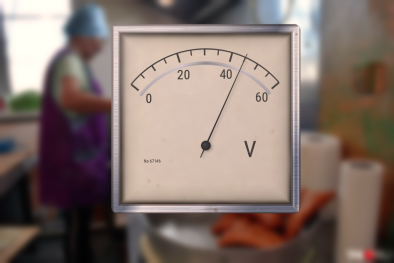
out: **45** V
